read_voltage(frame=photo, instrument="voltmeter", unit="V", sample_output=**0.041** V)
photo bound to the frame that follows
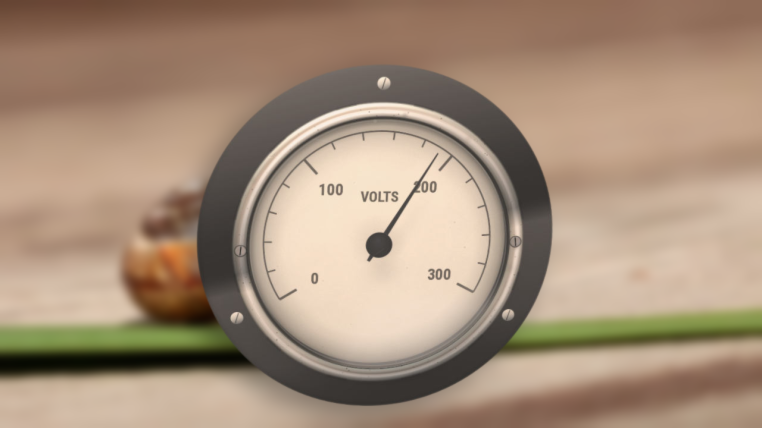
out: **190** V
